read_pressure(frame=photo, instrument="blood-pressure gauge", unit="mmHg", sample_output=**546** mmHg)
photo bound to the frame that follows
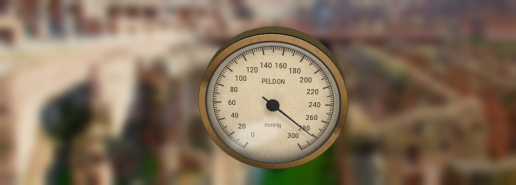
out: **280** mmHg
